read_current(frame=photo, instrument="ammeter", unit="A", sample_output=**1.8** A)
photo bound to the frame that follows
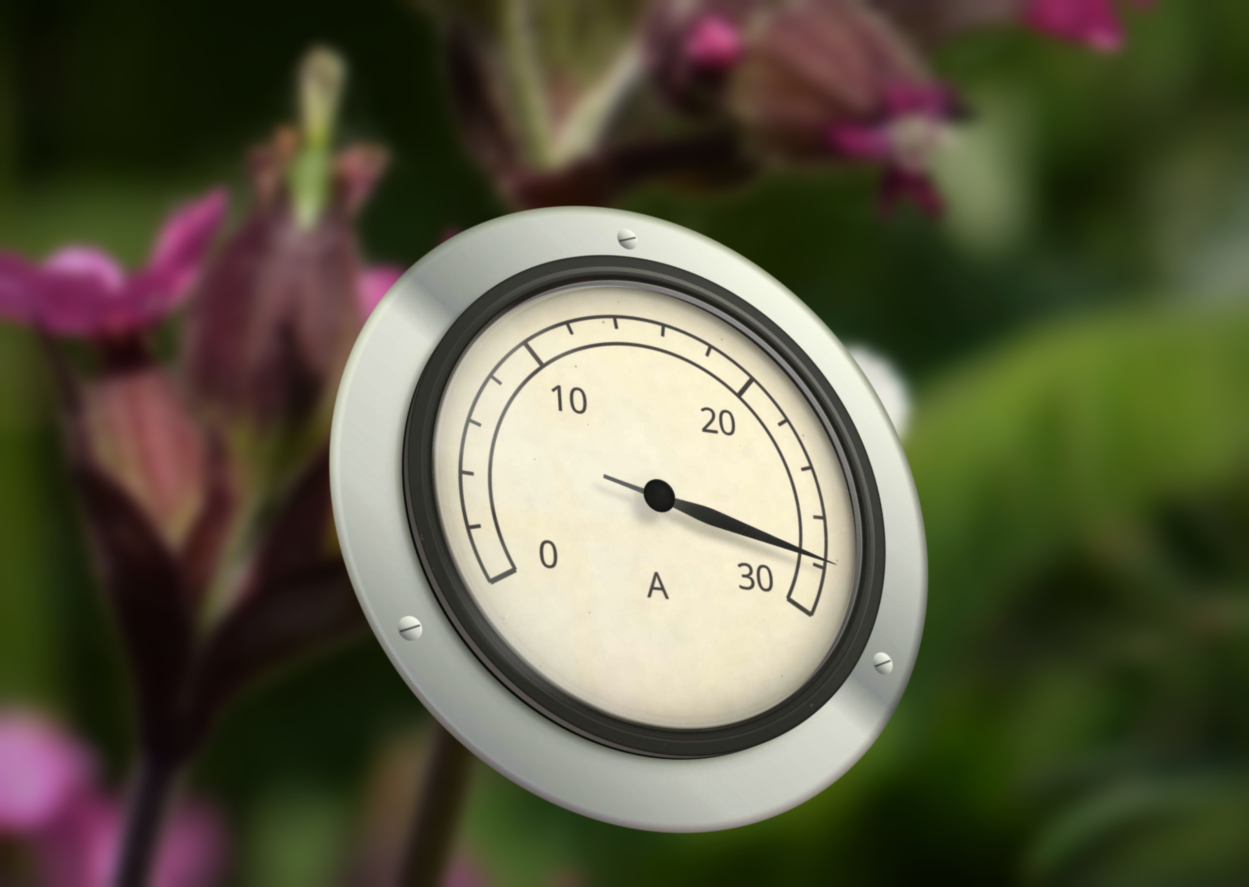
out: **28** A
